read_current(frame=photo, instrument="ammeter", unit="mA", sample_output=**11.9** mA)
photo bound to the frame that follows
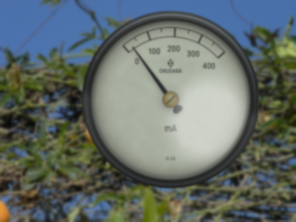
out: **25** mA
